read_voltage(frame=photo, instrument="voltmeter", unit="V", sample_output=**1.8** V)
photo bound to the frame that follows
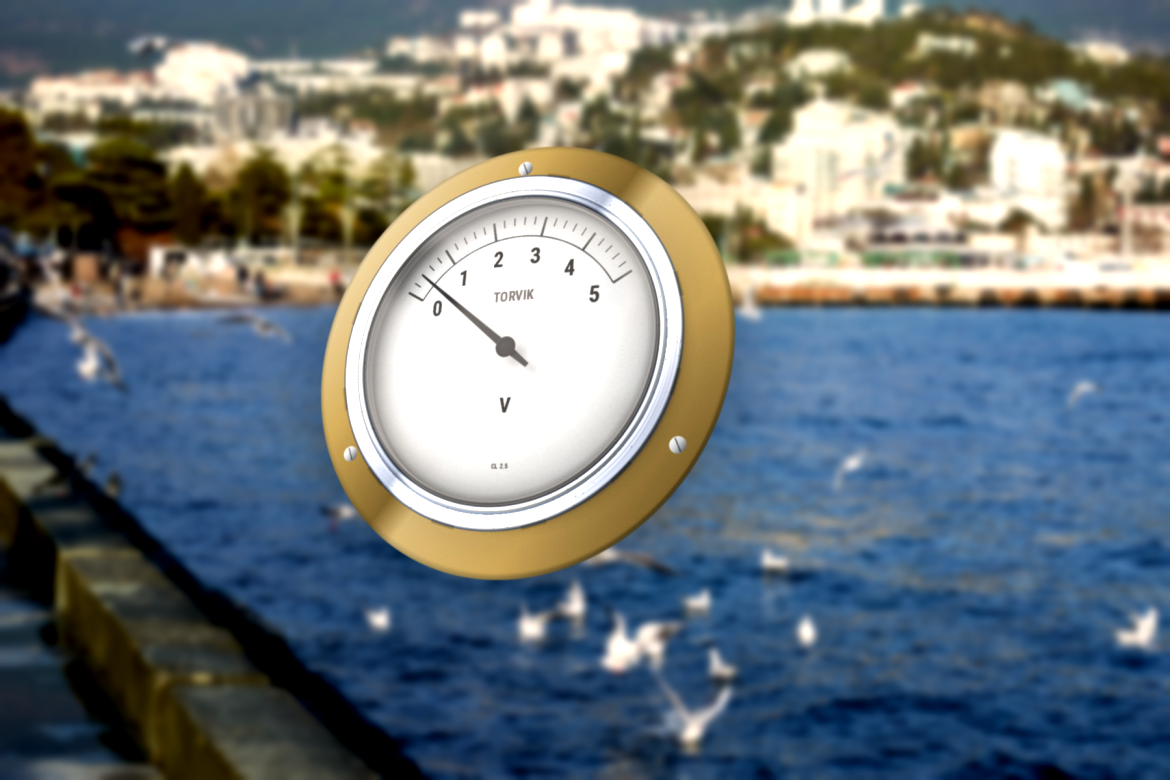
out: **0.4** V
